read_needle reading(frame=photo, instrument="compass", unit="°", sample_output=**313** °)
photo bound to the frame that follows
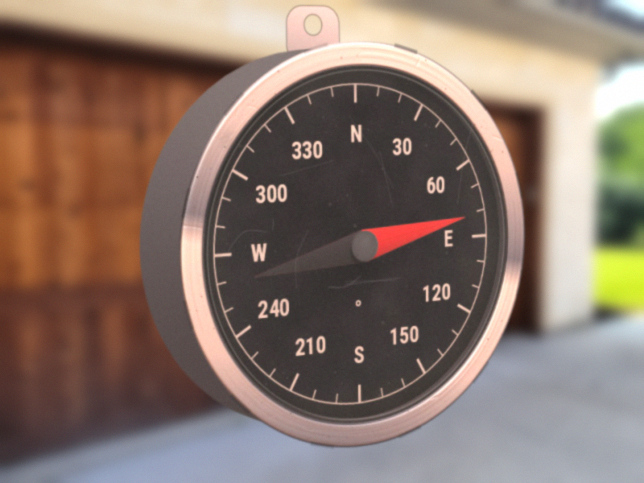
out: **80** °
